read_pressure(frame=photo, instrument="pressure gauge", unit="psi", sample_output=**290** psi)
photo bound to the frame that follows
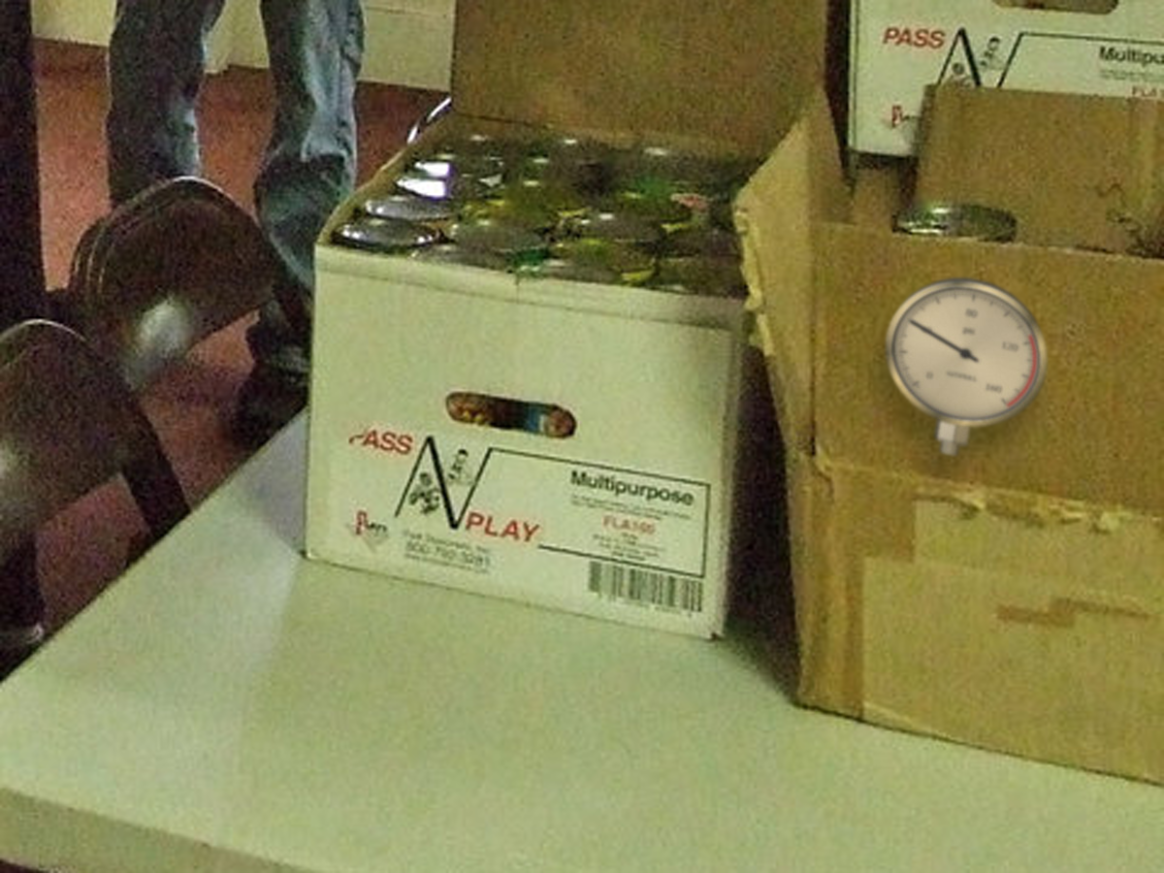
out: **40** psi
